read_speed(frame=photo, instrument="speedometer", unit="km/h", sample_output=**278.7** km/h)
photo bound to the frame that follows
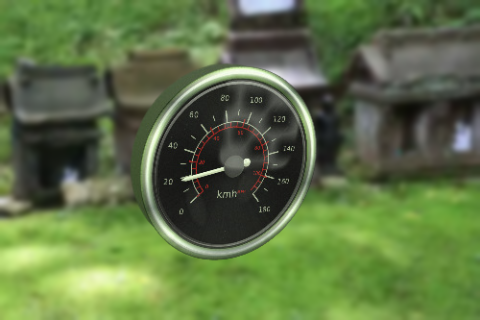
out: **20** km/h
